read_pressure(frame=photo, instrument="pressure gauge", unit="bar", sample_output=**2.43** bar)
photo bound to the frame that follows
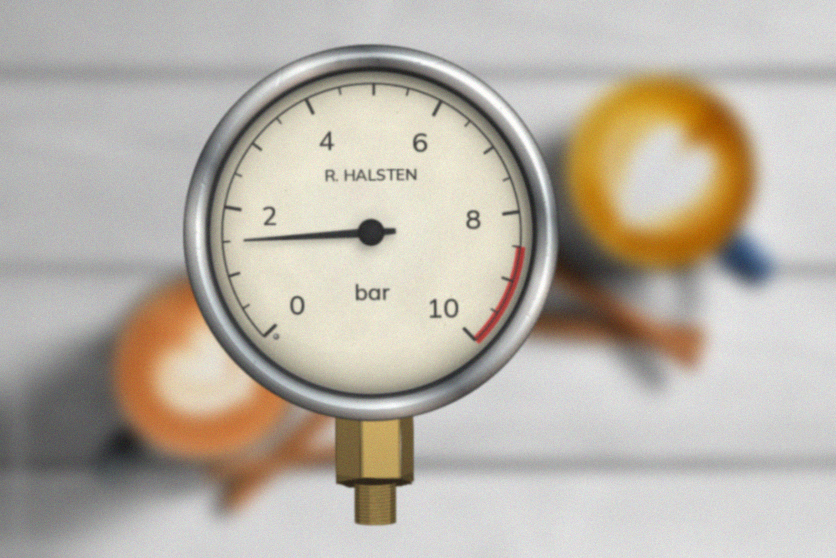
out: **1.5** bar
